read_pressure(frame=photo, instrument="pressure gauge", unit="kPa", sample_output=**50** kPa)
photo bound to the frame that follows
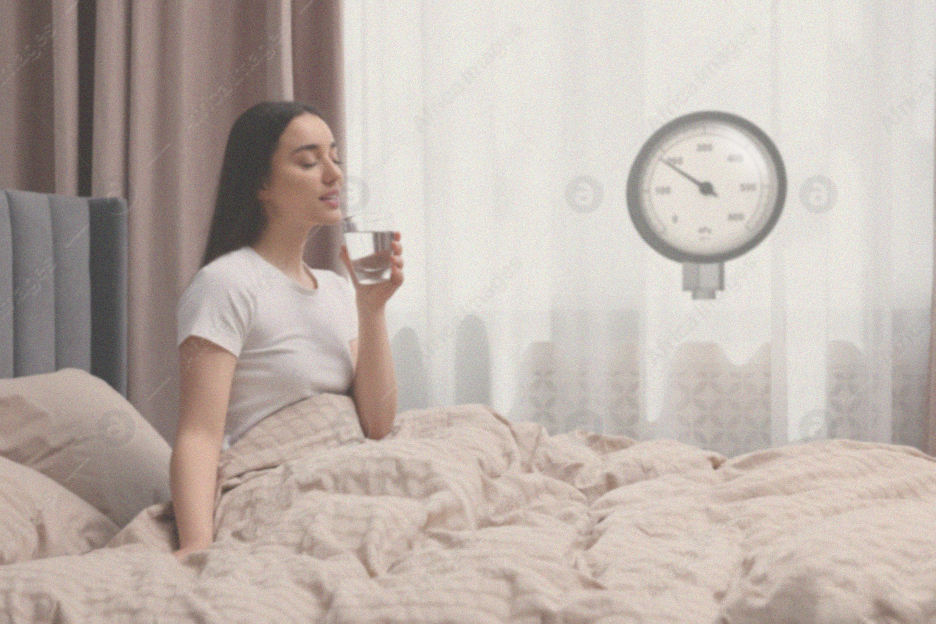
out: **180** kPa
